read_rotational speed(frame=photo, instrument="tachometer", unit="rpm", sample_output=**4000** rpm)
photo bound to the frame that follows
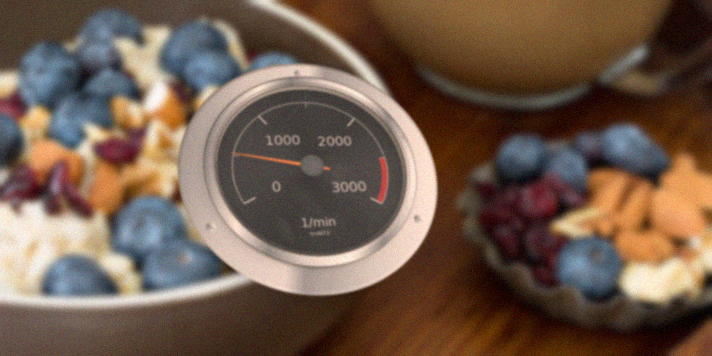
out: **500** rpm
